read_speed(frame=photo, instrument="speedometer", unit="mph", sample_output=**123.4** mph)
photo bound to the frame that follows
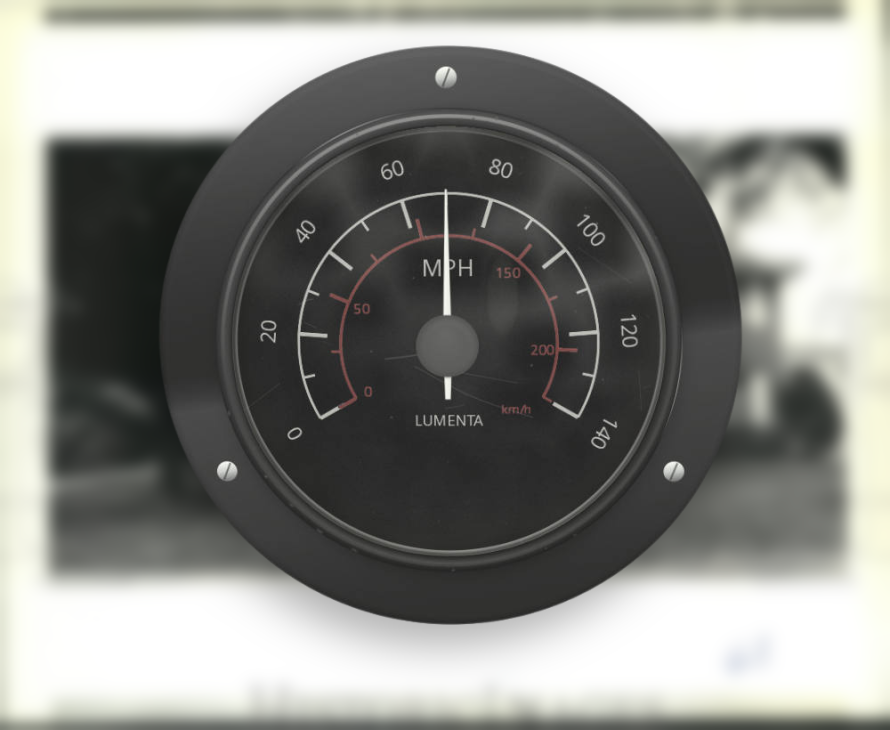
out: **70** mph
